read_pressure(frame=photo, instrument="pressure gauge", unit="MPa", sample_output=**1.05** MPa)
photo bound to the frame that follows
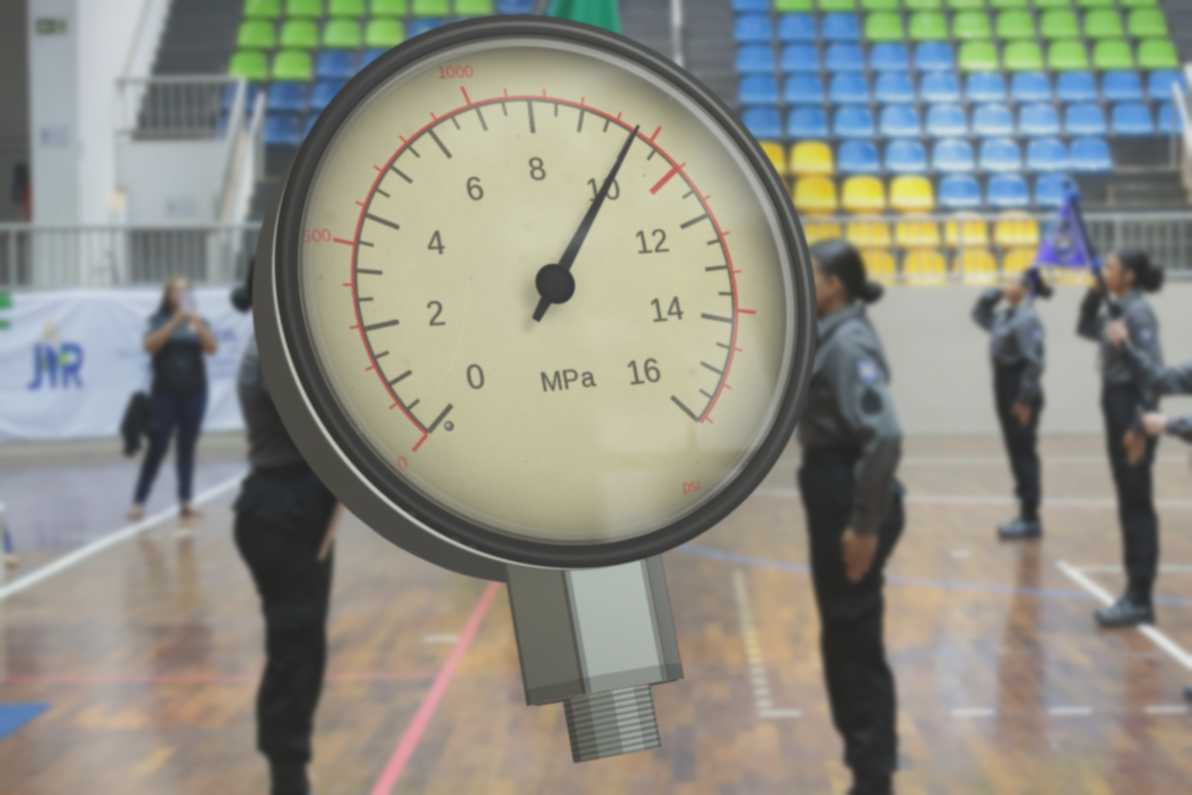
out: **10** MPa
